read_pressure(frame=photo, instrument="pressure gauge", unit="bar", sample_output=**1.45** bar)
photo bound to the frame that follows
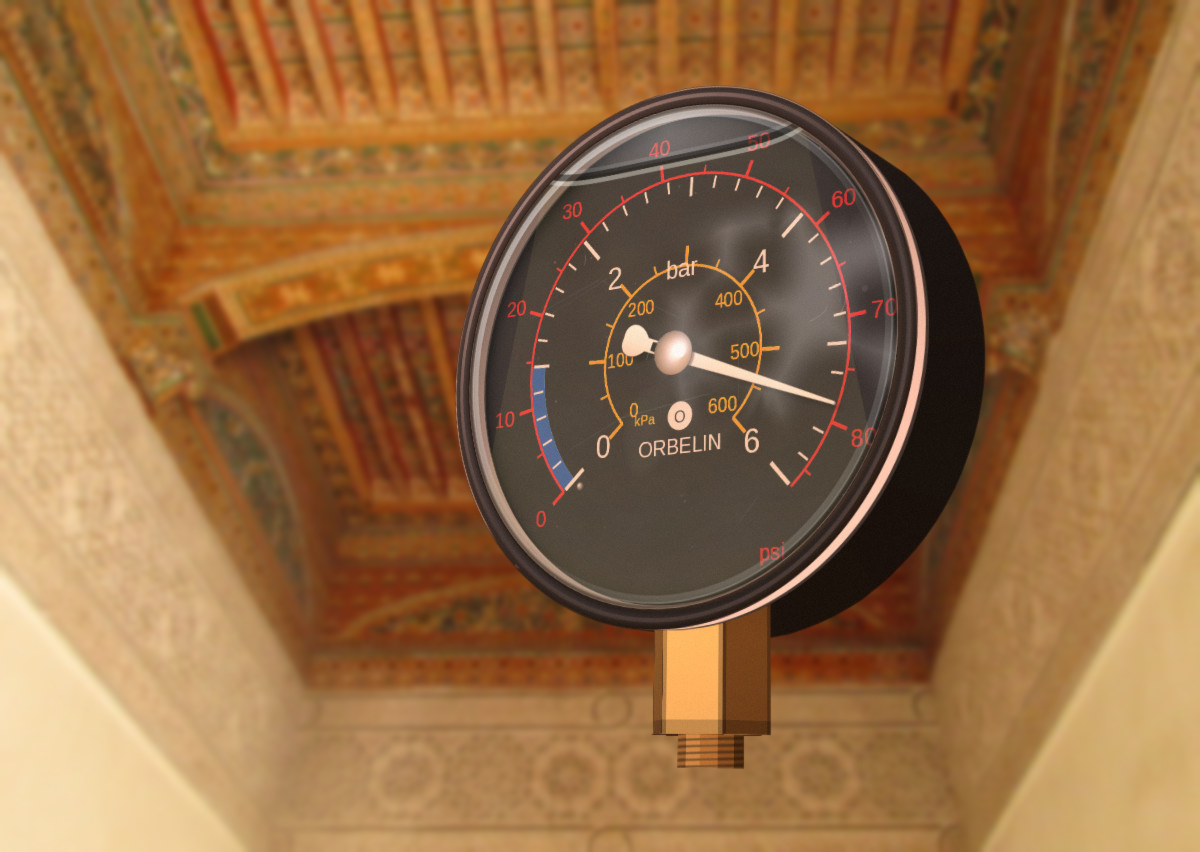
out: **5.4** bar
